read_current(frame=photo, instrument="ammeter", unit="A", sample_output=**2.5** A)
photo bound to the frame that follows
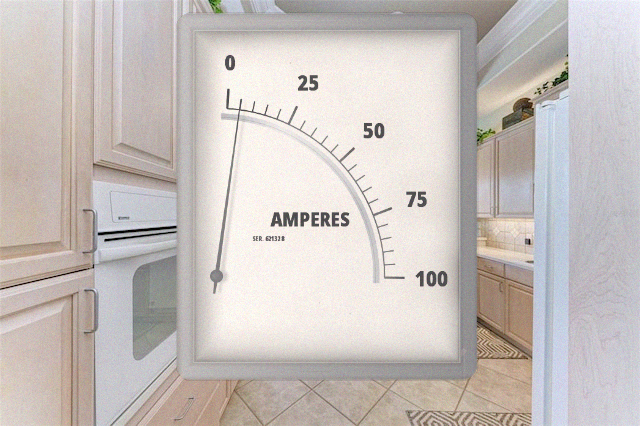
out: **5** A
